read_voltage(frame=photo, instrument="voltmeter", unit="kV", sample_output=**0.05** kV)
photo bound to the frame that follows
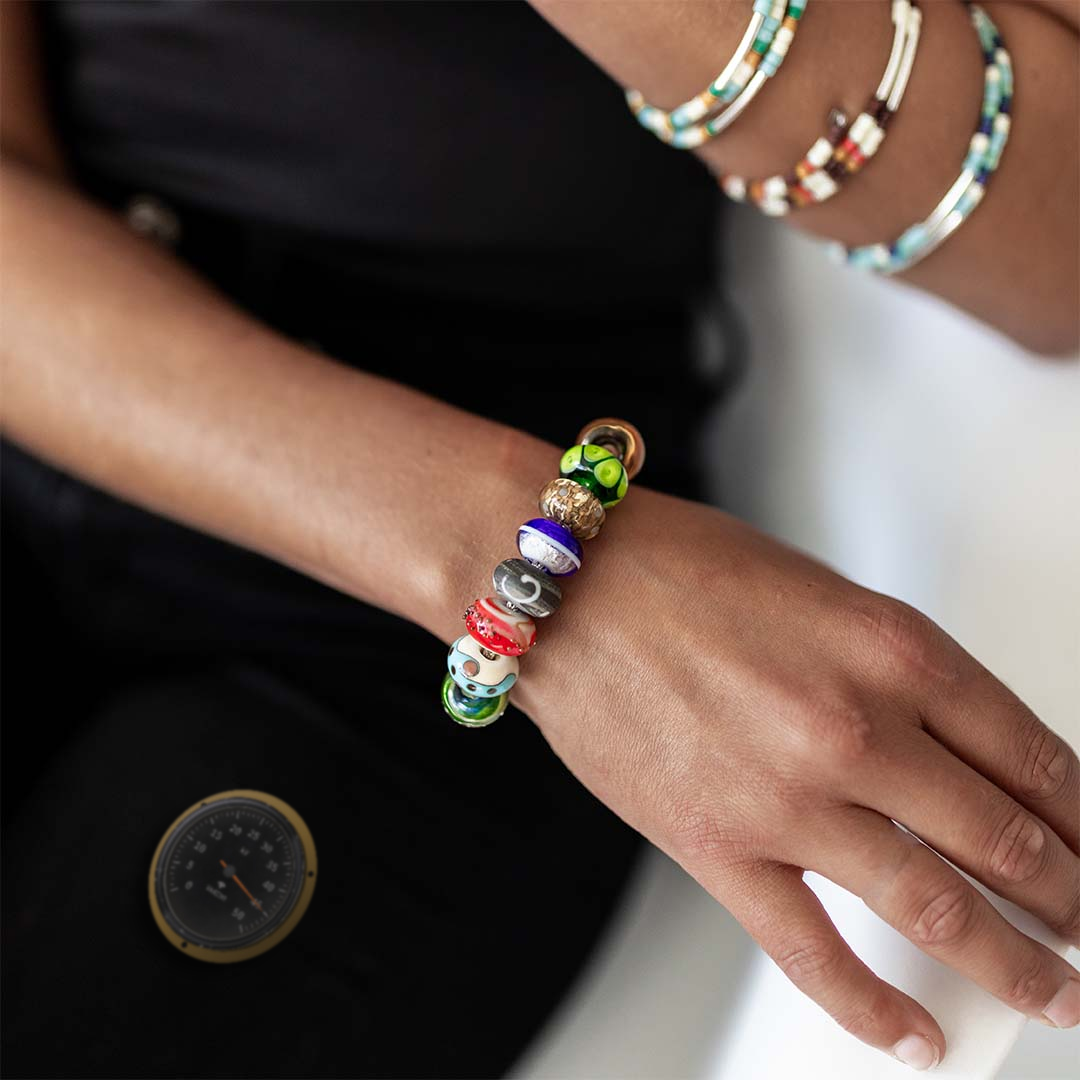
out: **45** kV
